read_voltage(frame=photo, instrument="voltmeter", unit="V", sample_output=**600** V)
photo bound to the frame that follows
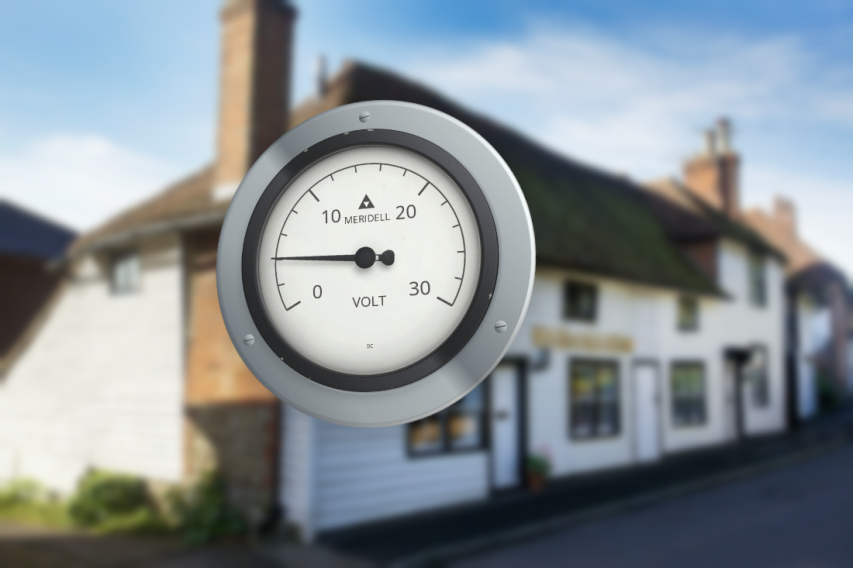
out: **4** V
